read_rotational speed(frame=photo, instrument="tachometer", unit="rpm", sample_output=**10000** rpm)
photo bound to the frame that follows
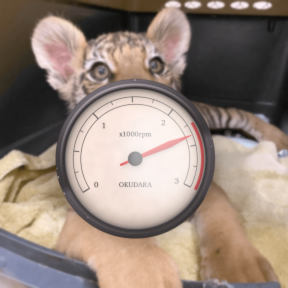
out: **2375** rpm
